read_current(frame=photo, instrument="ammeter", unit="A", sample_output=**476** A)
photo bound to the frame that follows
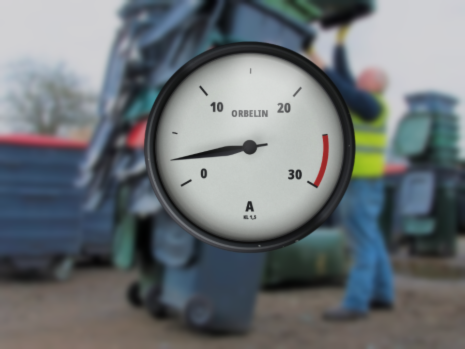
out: **2.5** A
